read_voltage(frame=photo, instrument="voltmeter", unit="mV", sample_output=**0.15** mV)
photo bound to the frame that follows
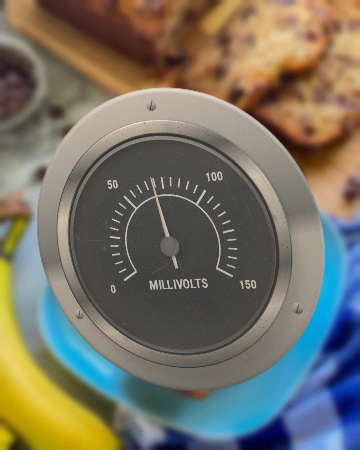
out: **70** mV
